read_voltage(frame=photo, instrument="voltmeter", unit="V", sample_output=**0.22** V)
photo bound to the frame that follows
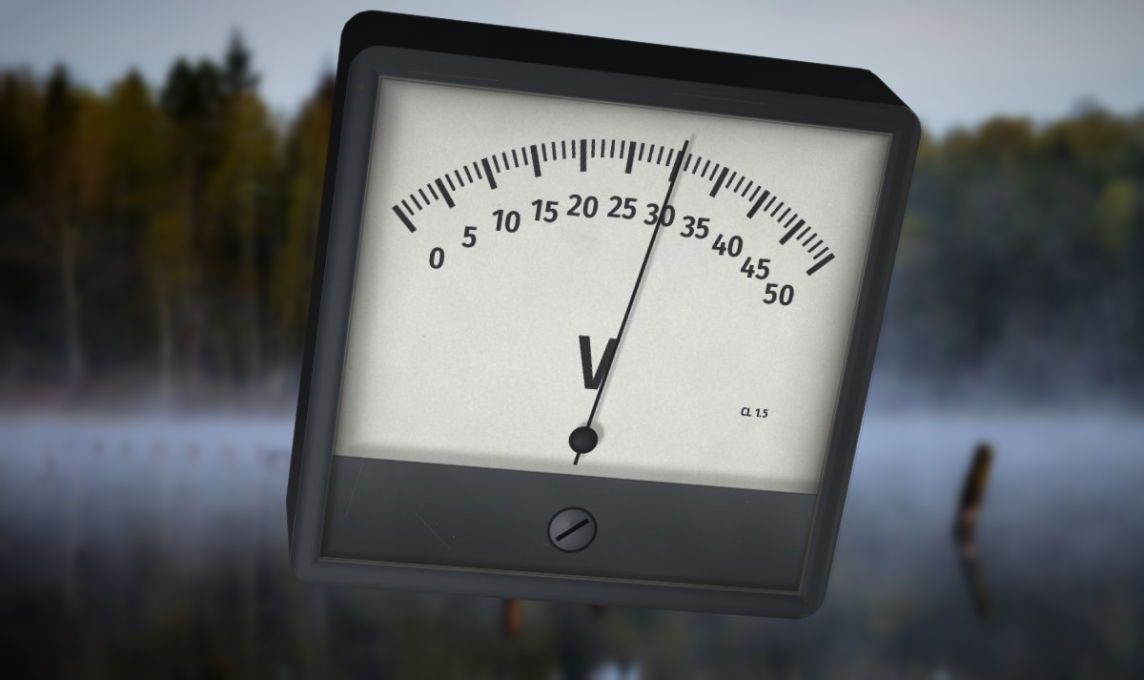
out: **30** V
